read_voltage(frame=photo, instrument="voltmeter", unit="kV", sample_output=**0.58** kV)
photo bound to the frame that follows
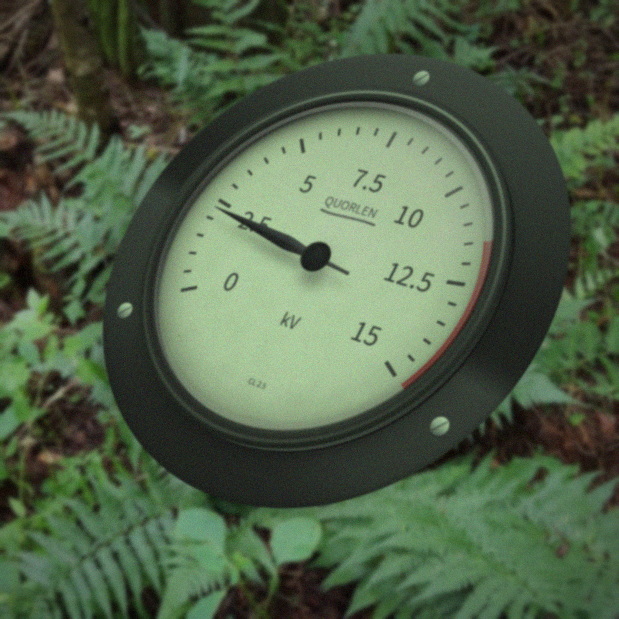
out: **2.25** kV
